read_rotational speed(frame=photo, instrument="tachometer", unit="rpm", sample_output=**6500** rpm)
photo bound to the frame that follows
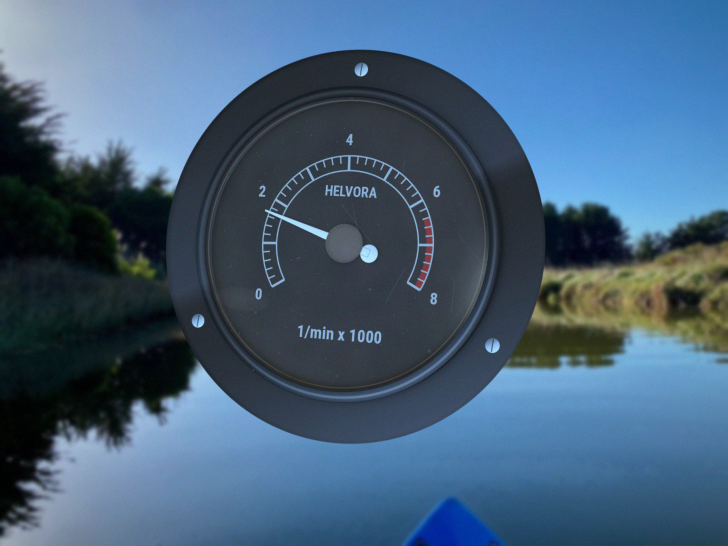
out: **1700** rpm
